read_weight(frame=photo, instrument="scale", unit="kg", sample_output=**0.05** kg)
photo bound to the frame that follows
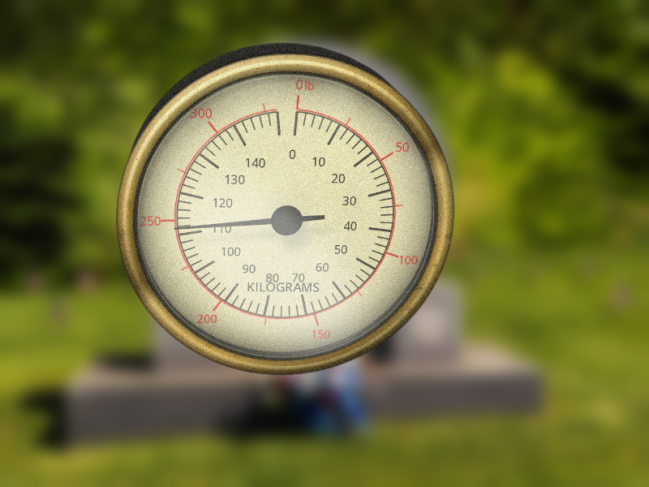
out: **112** kg
